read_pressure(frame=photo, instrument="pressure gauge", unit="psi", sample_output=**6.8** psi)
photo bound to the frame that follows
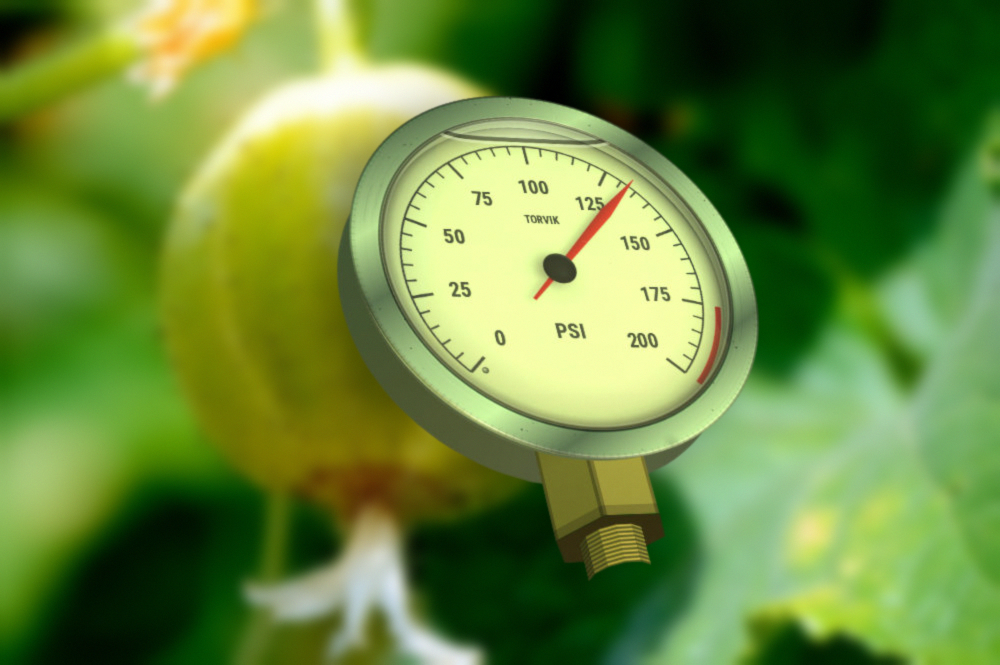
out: **132.5** psi
